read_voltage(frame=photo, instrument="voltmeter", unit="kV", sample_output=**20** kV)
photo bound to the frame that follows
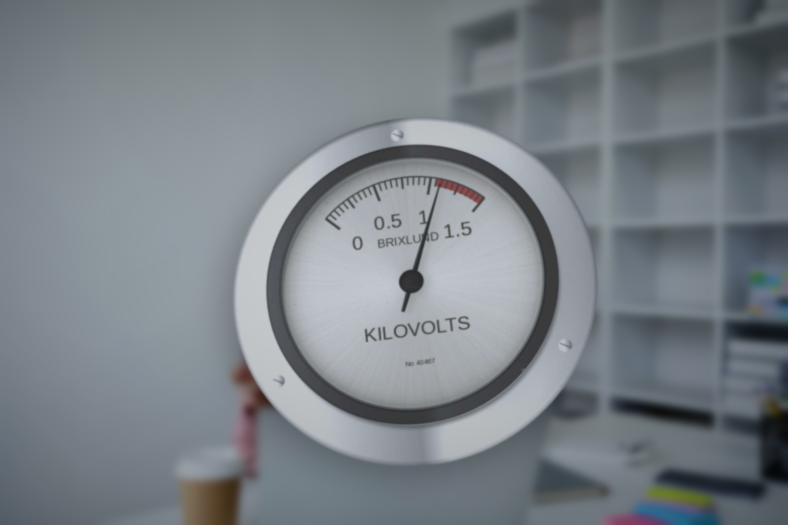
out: **1.1** kV
